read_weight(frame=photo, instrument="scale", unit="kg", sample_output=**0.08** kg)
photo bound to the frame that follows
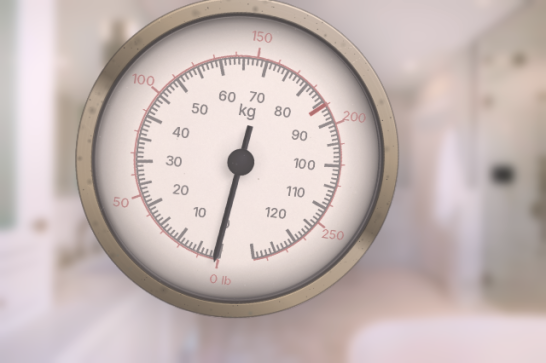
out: **1** kg
